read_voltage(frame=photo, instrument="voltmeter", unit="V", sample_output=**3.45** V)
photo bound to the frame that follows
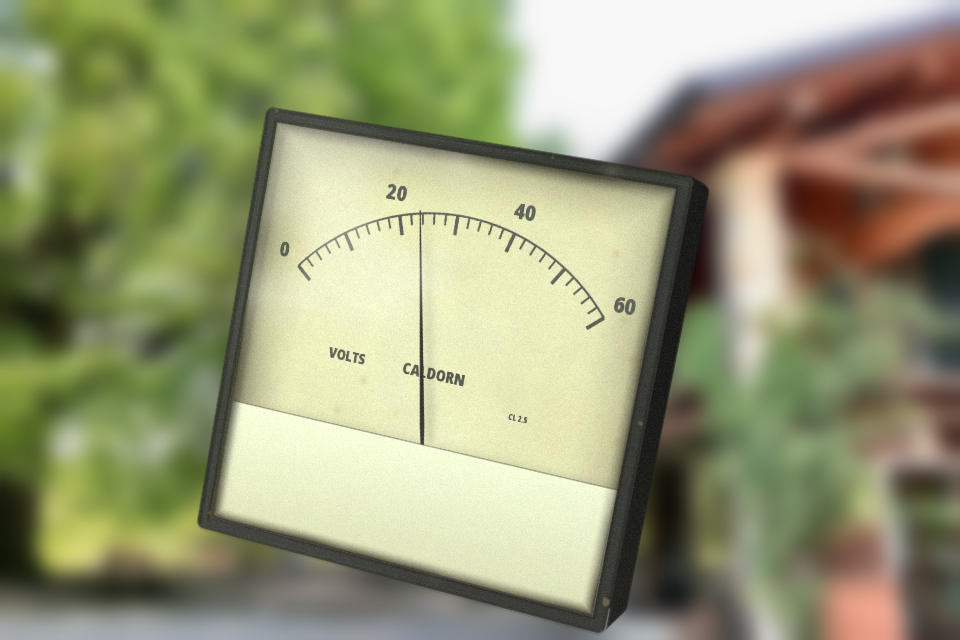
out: **24** V
